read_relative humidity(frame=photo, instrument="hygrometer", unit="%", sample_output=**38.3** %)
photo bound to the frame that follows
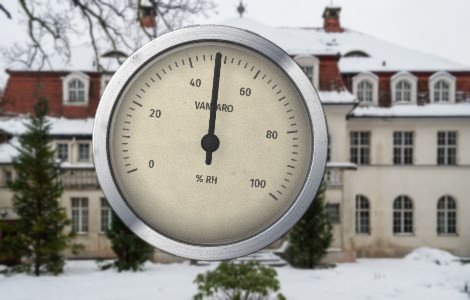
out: **48** %
